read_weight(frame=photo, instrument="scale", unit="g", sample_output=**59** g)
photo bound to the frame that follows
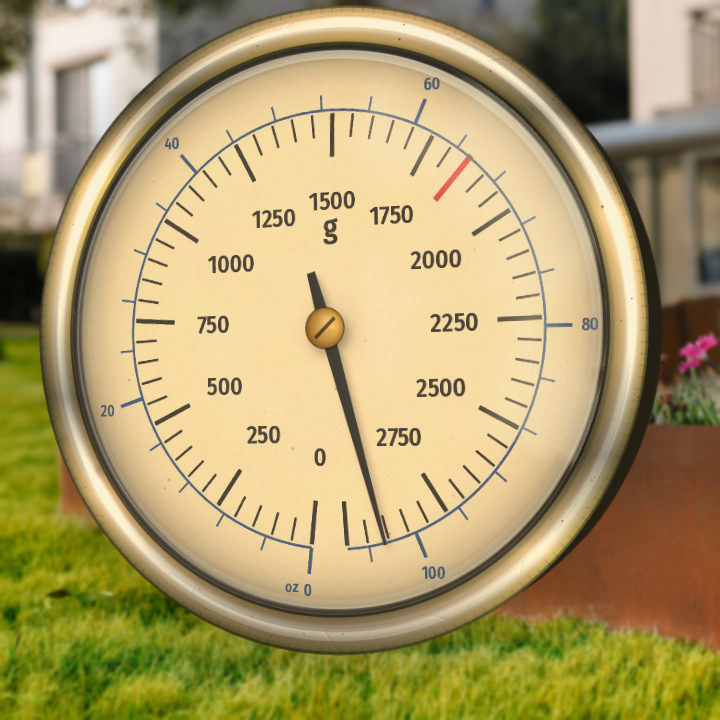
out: **2900** g
